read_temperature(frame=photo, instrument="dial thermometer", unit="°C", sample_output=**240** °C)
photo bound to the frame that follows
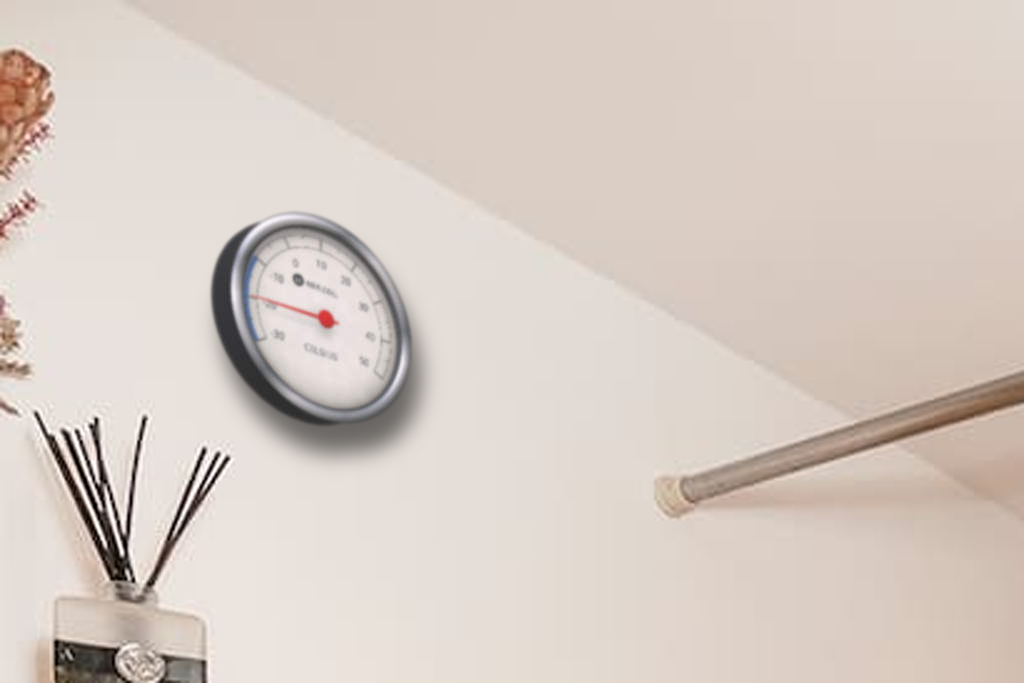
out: **-20** °C
